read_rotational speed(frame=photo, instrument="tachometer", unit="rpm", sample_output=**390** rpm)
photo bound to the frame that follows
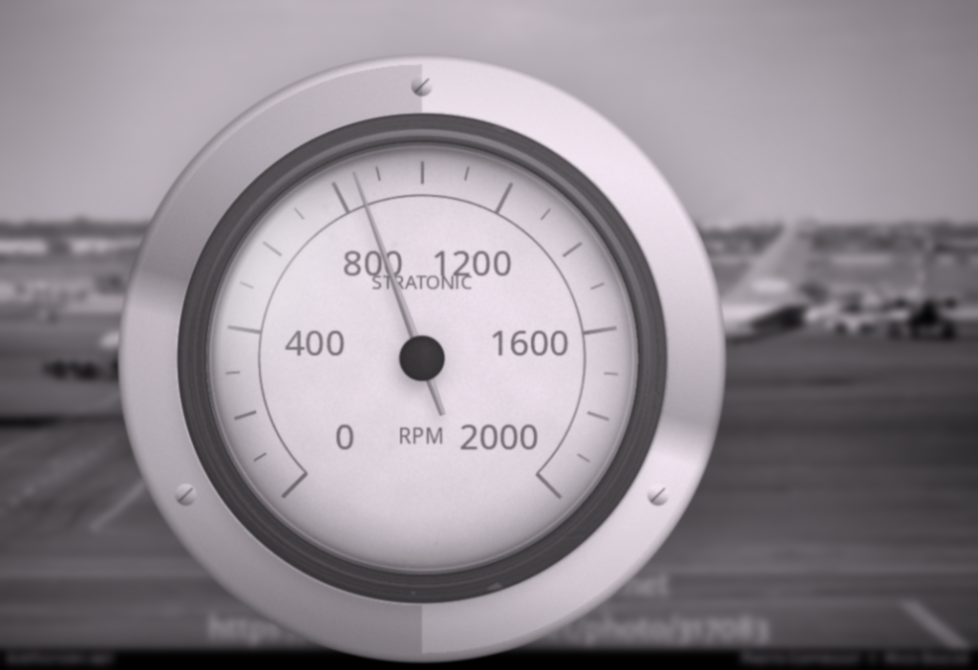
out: **850** rpm
